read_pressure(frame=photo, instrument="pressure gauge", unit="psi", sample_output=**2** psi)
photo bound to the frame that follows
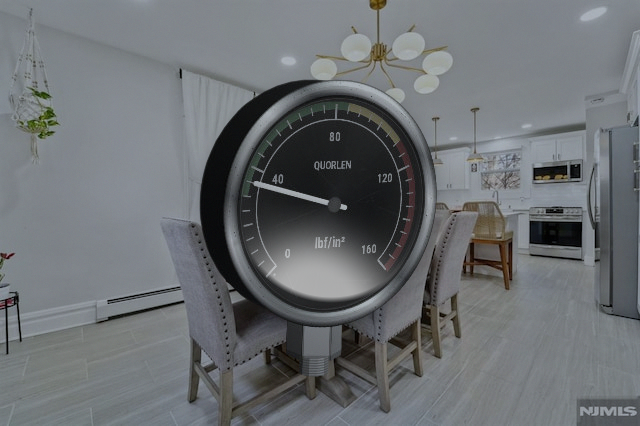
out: **35** psi
